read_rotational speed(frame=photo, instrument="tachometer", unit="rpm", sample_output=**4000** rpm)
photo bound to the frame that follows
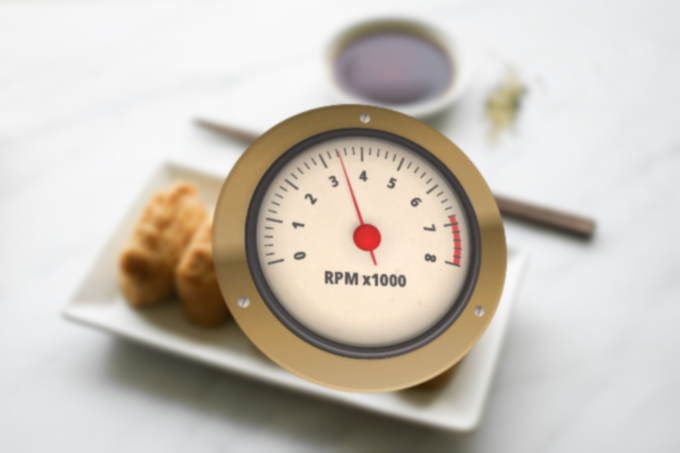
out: **3400** rpm
